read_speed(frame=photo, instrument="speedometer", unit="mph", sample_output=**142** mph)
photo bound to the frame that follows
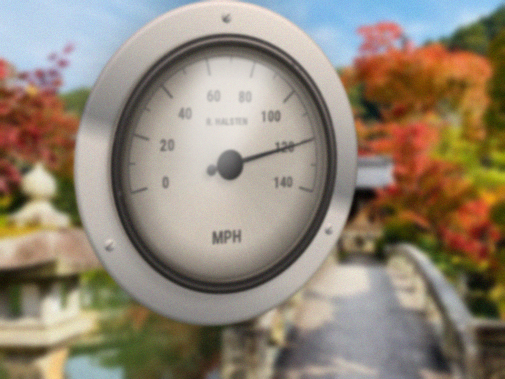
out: **120** mph
